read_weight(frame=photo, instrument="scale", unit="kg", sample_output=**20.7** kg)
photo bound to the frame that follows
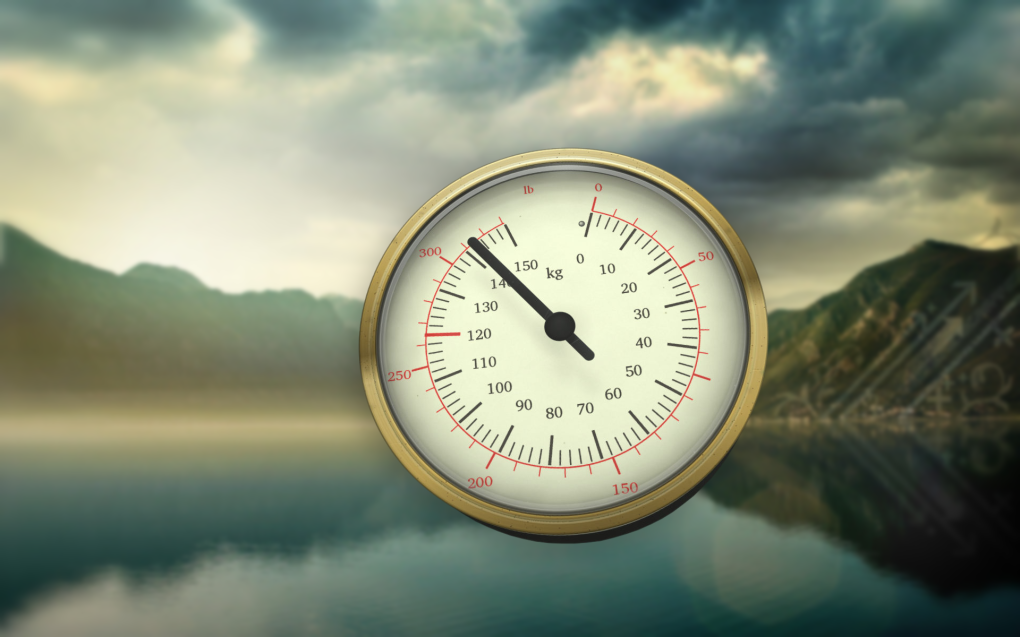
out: **142** kg
